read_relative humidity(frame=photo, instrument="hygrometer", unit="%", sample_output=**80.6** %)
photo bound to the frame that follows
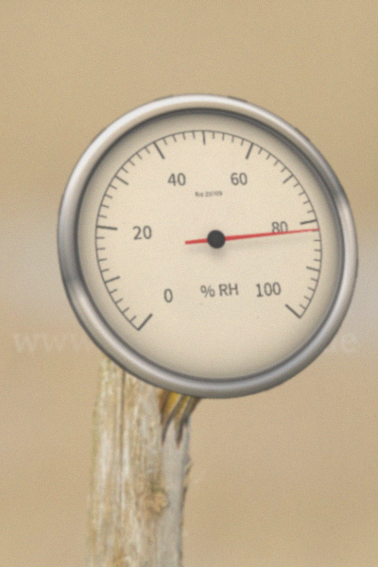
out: **82** %
